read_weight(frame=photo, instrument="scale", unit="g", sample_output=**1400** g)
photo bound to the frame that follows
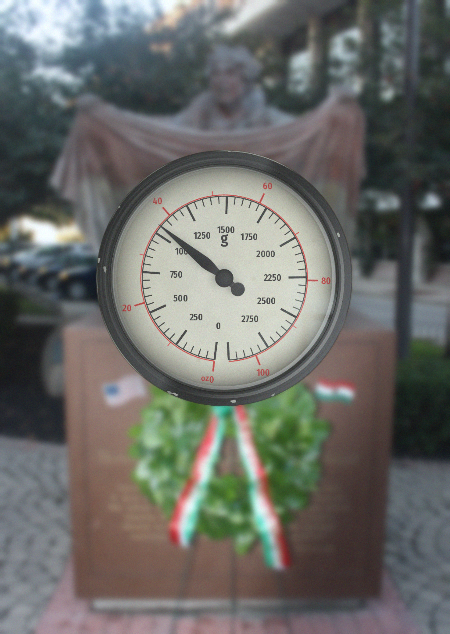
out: **1050** g
